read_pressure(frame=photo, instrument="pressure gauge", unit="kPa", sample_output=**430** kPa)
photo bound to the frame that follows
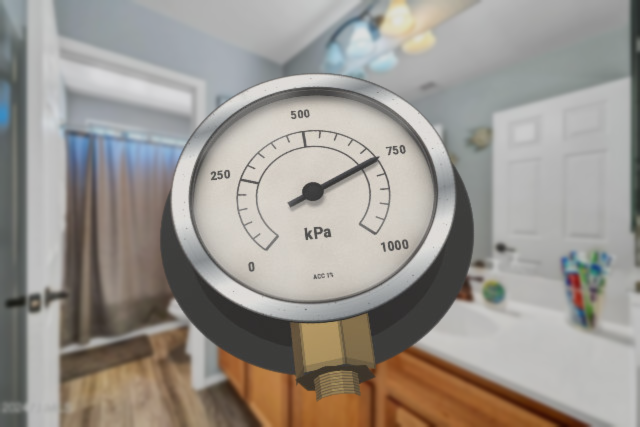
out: **750** kPa
